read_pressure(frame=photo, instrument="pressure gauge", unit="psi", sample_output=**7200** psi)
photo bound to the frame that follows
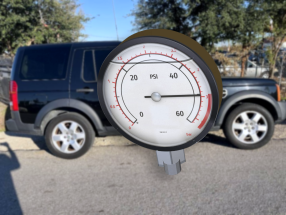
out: **50** psi
